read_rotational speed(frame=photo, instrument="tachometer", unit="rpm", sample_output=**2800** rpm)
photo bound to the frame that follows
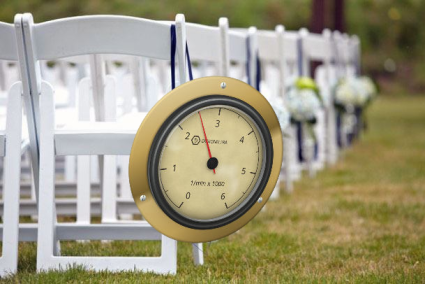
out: **2500** rpm
